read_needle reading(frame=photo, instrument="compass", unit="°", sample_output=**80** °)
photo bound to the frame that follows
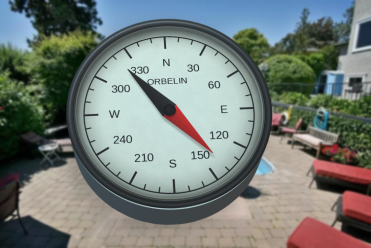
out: **140** °
